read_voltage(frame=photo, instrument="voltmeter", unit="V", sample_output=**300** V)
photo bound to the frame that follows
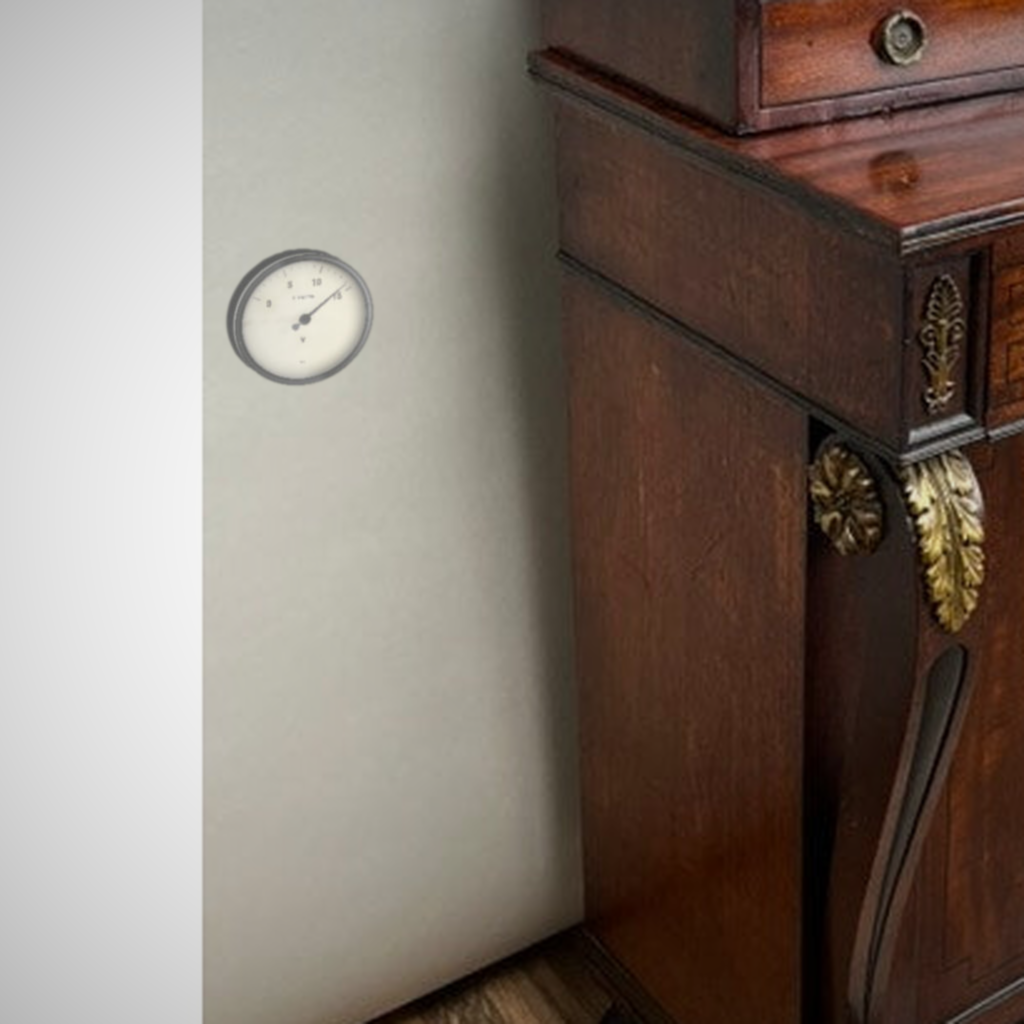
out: **14** V
